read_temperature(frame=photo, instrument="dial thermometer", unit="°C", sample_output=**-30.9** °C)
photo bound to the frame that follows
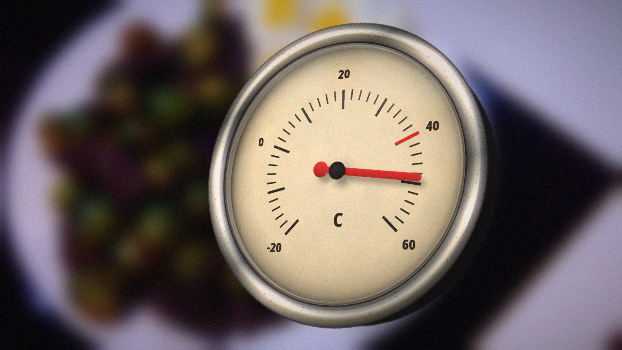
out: **49** °C
